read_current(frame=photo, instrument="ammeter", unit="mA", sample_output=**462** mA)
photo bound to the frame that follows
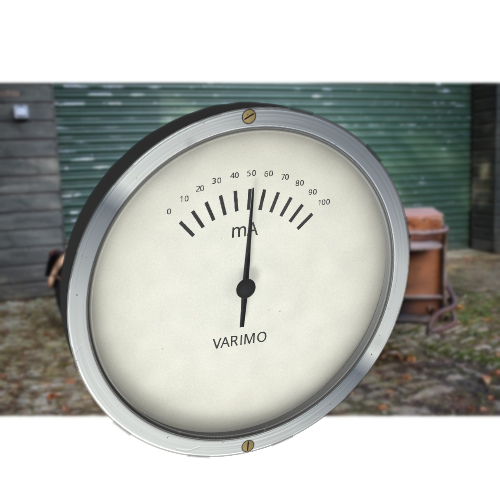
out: **50** mA
